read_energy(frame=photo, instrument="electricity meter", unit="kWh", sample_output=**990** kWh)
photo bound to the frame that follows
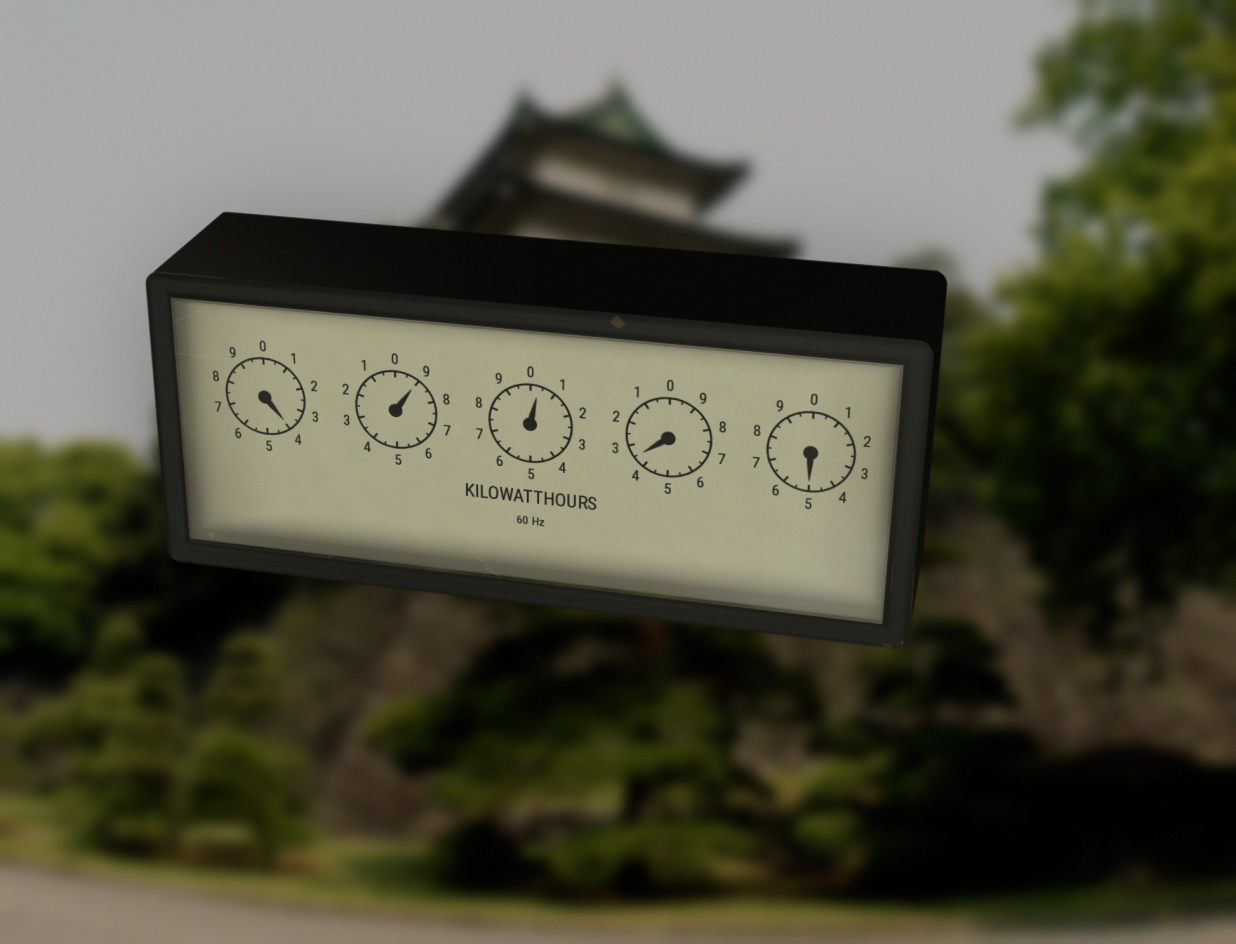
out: **39035** kWh
